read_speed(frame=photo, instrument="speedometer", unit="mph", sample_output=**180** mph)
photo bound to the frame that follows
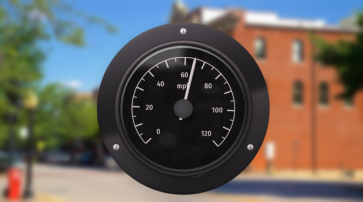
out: **65** mph
